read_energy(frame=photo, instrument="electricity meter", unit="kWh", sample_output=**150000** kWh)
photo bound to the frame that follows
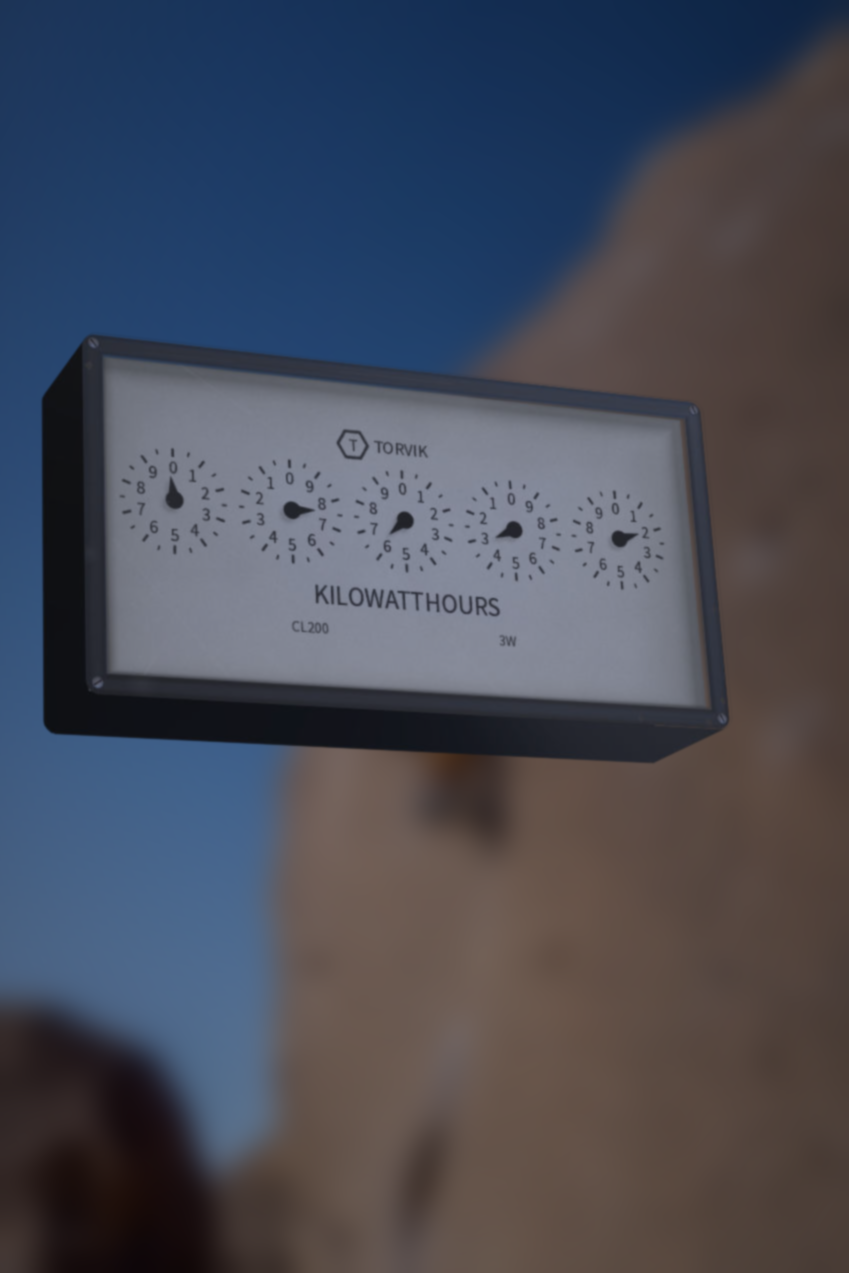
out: **97632** kWh
